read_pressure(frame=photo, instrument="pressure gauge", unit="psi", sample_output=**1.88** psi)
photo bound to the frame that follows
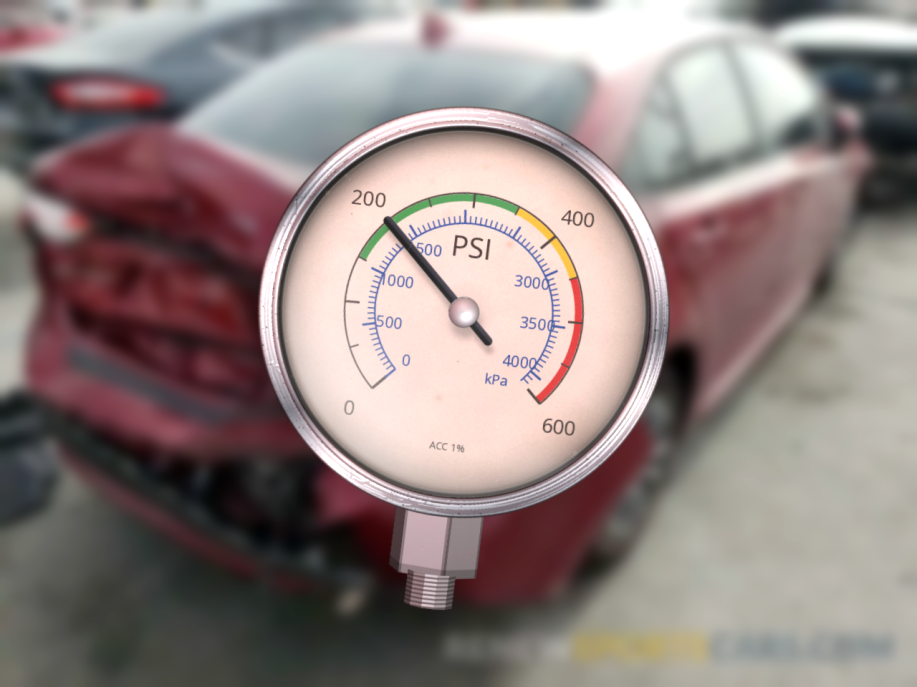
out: **200** psi
